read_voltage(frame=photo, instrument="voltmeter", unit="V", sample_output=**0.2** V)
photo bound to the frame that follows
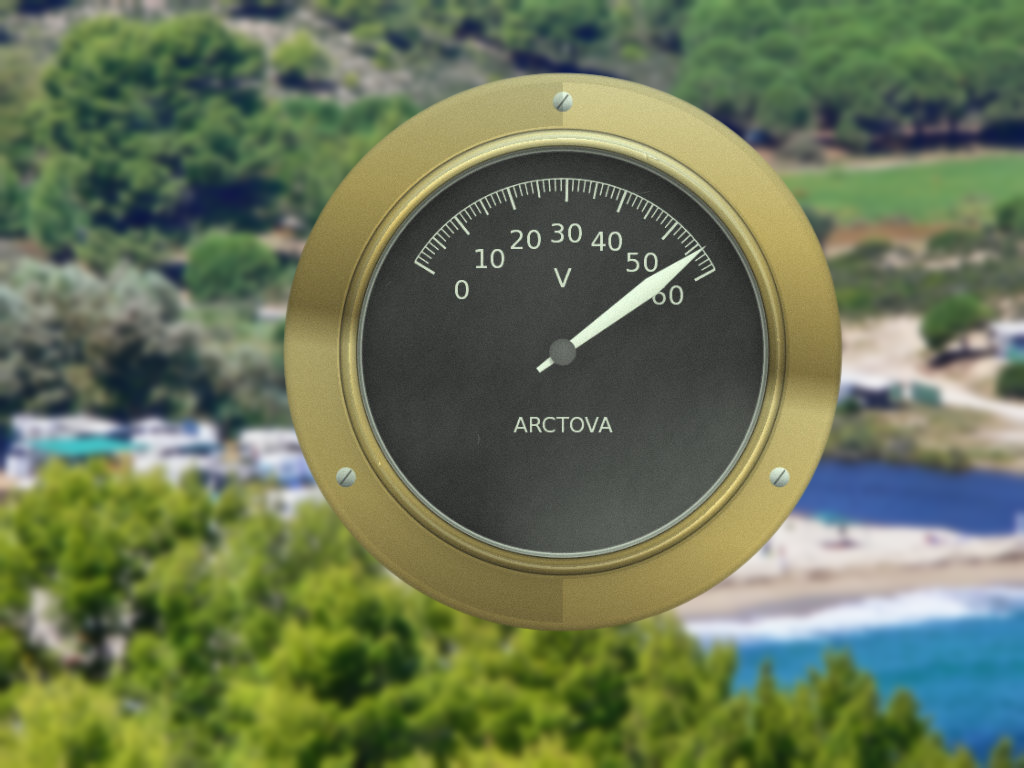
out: **56** V
